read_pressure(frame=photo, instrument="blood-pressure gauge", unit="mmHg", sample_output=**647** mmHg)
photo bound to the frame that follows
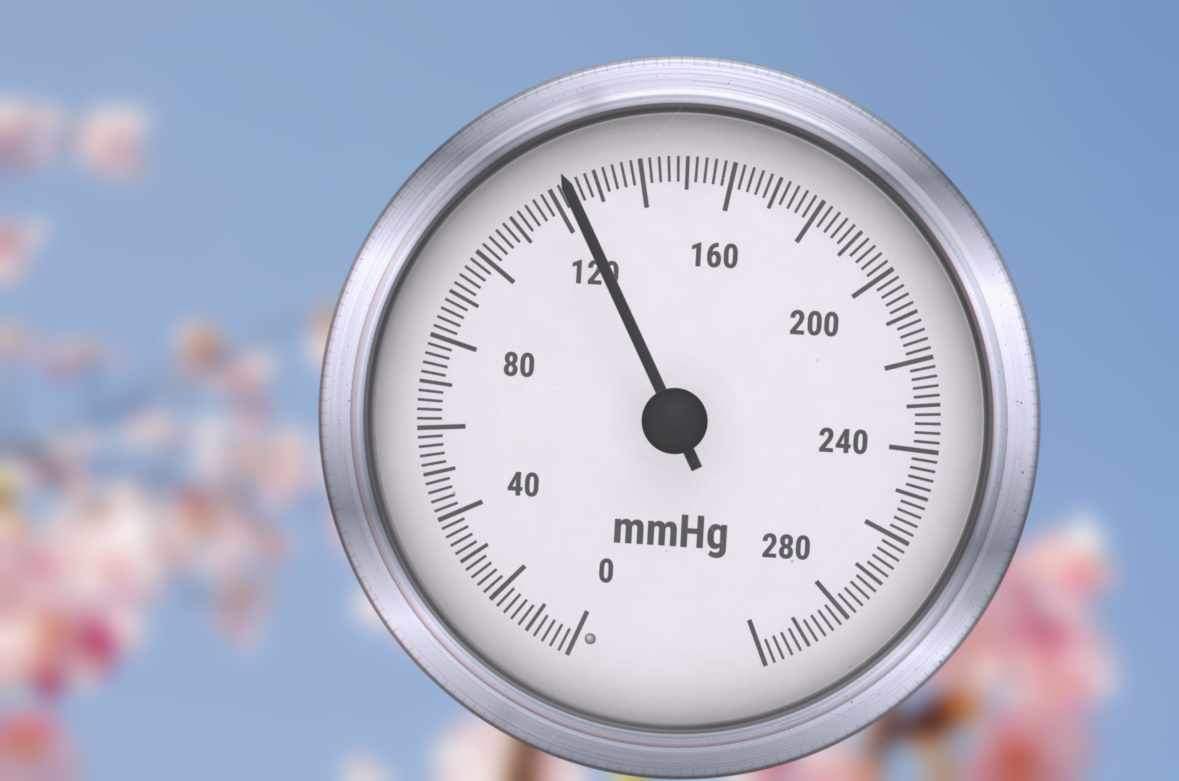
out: **124** mmHg
